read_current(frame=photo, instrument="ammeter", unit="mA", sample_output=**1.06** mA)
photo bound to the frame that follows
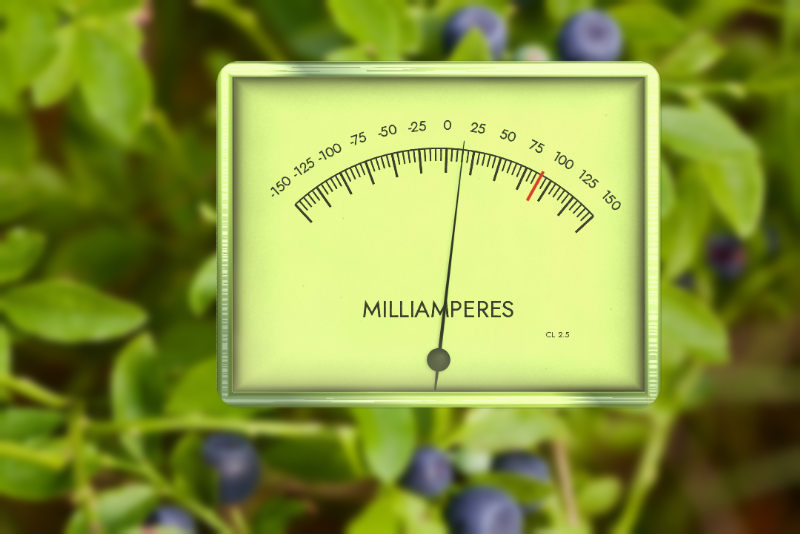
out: **15** mA
